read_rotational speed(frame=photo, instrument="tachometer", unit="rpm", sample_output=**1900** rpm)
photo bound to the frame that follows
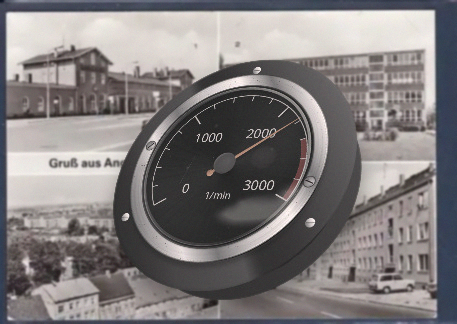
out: **2200** rpm
